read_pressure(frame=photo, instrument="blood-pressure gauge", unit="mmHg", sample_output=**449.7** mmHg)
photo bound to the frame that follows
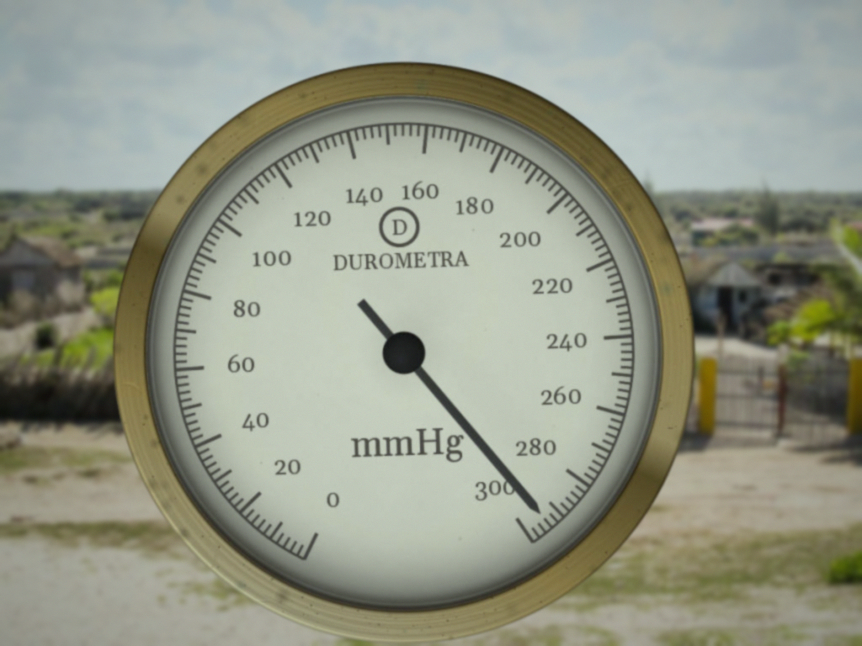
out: **294** mmHg
